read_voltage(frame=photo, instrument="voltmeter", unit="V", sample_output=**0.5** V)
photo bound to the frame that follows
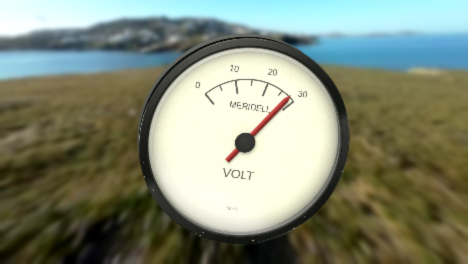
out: **27.5** V
